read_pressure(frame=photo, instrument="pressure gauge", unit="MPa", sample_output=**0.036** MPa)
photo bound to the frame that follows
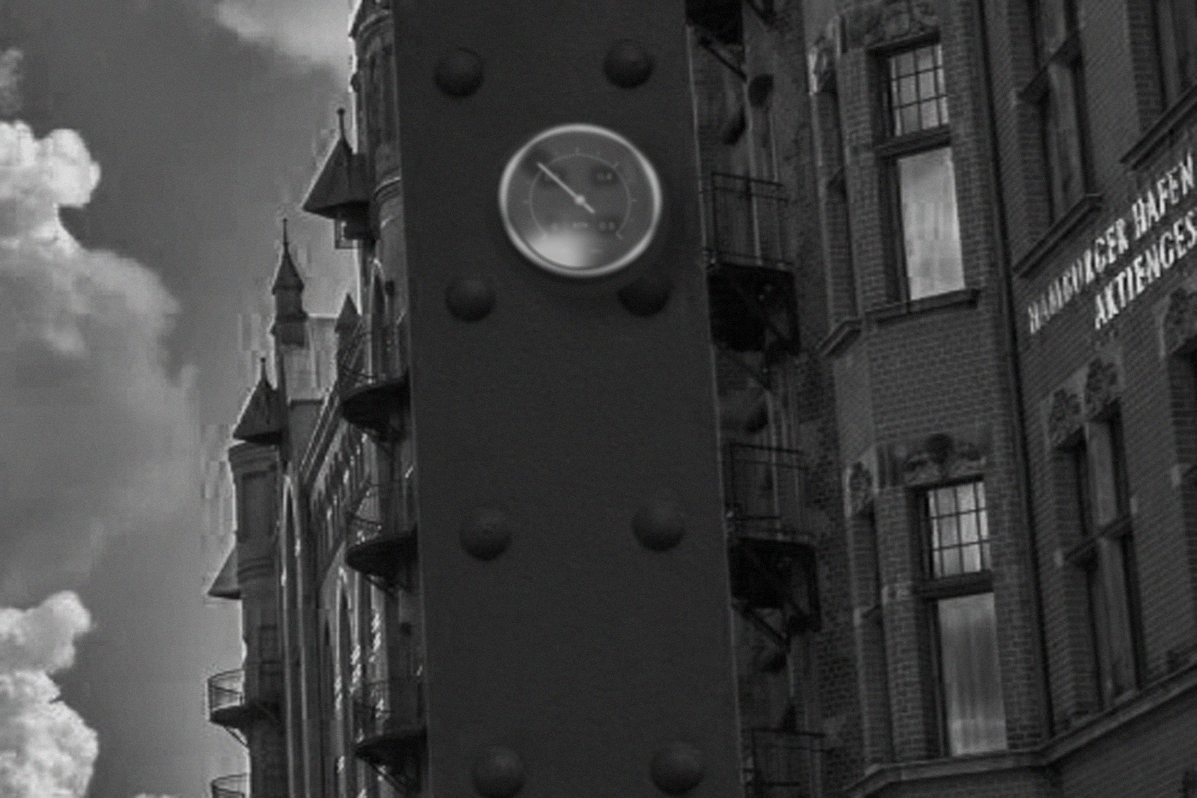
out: **0.2** MPa
